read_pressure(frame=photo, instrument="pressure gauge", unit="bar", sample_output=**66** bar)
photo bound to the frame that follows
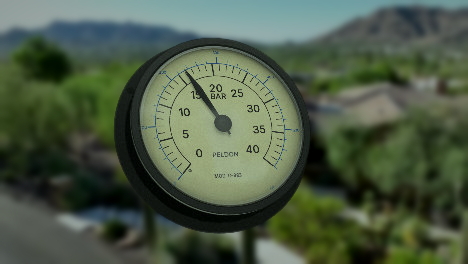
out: **16** bar
